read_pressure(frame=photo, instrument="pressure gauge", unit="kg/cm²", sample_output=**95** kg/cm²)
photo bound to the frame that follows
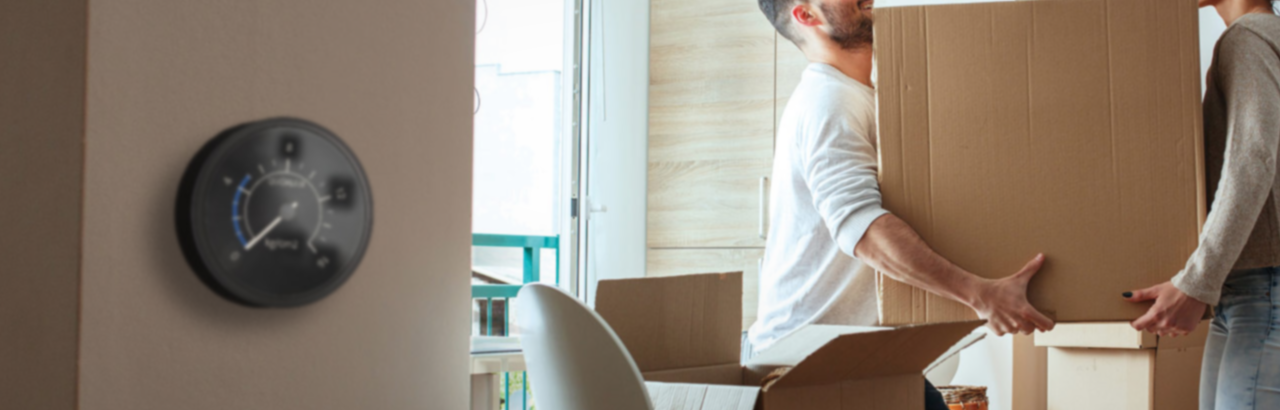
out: **0** kg/cm²
